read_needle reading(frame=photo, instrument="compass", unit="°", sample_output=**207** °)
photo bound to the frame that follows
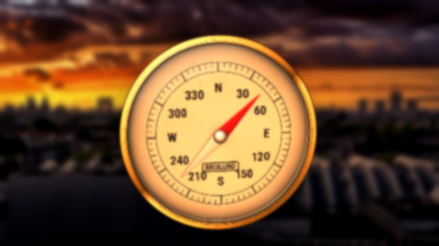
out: **45** °
